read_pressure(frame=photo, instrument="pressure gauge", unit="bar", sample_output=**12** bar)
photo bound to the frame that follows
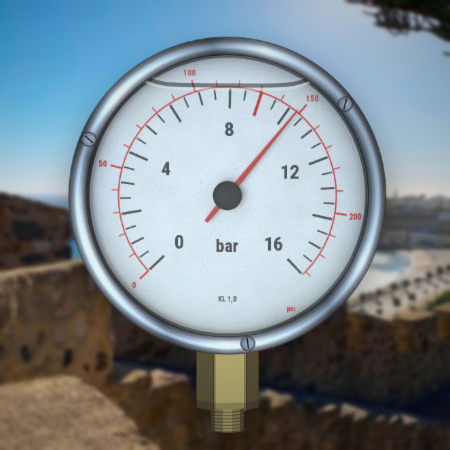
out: **10.25** bar
